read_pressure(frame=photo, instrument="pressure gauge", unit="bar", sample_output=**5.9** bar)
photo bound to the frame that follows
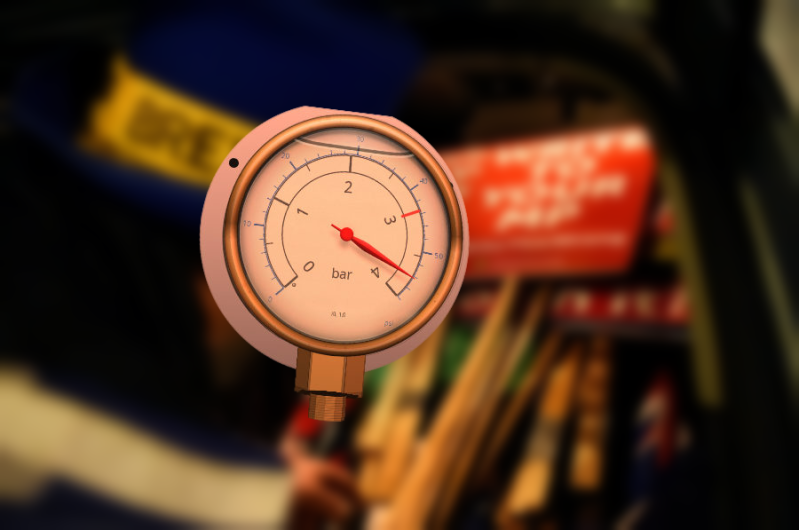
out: **3.75** bar
